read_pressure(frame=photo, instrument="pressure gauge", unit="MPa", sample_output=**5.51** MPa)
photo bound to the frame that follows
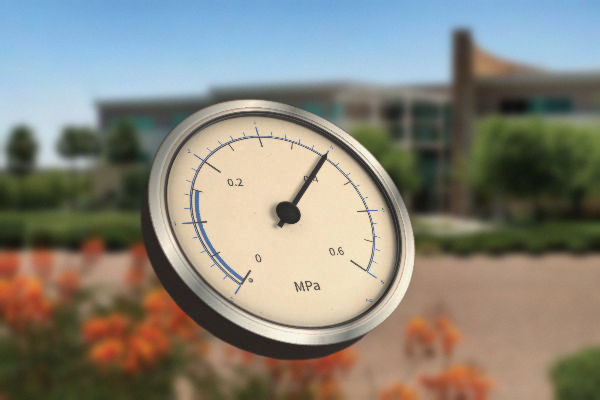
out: **0.4** MPa
